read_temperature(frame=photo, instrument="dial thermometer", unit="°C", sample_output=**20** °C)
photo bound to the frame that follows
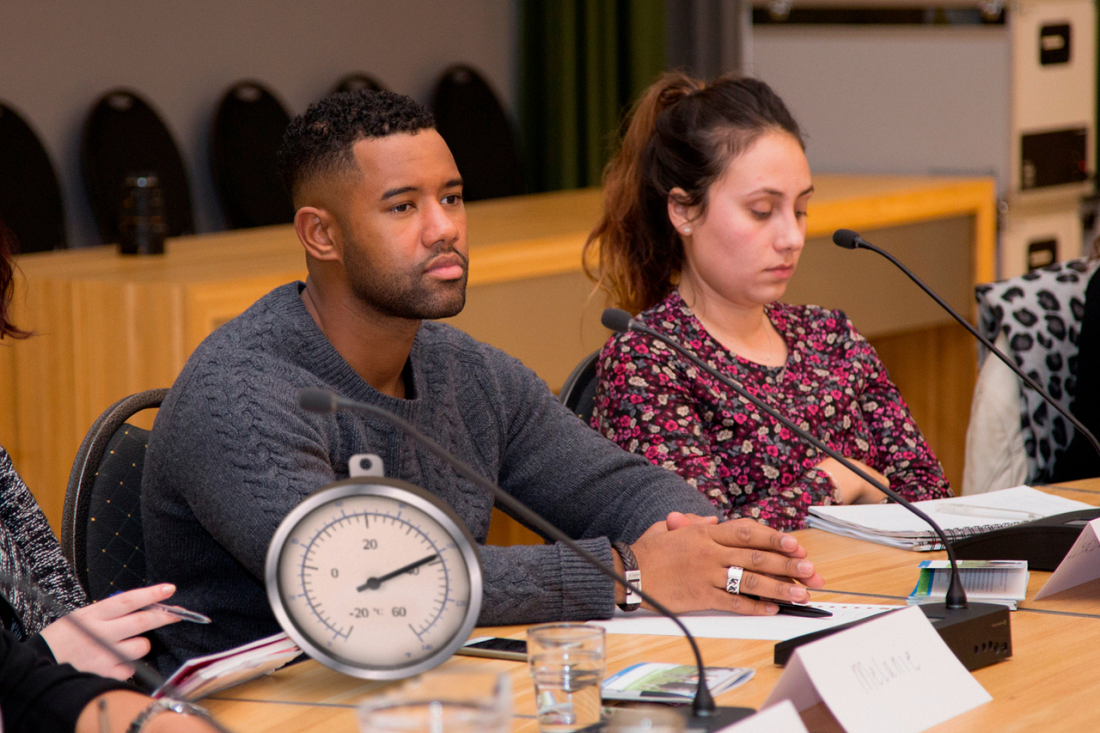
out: **38** °C
